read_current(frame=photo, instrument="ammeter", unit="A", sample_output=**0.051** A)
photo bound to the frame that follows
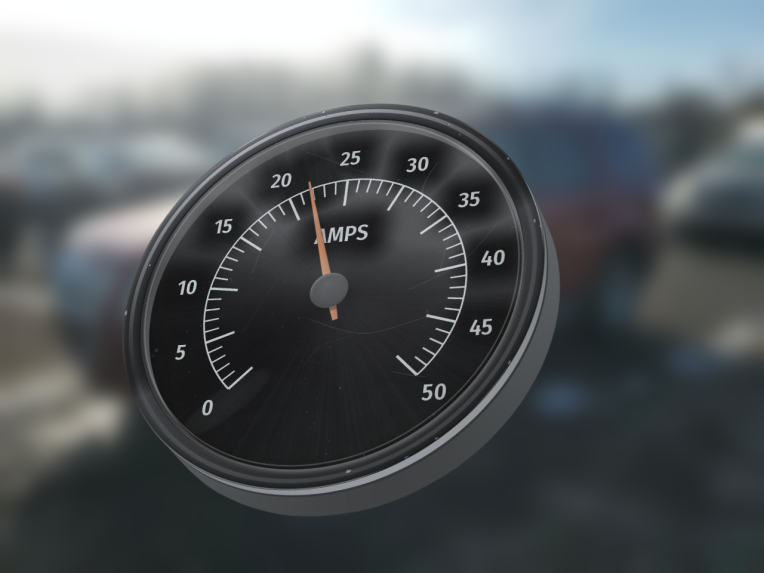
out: **22** A
